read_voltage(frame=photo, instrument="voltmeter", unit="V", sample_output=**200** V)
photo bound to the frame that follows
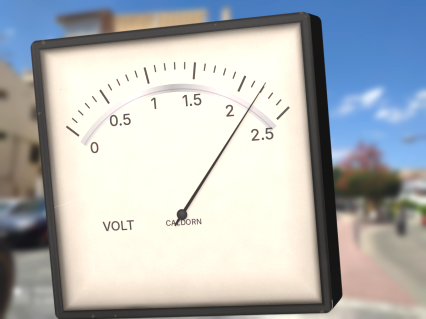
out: **2.2** V
